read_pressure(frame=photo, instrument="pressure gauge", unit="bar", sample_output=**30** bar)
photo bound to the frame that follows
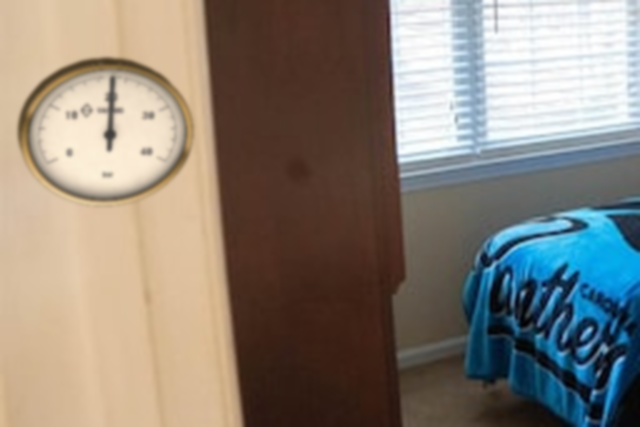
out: **20** bar
